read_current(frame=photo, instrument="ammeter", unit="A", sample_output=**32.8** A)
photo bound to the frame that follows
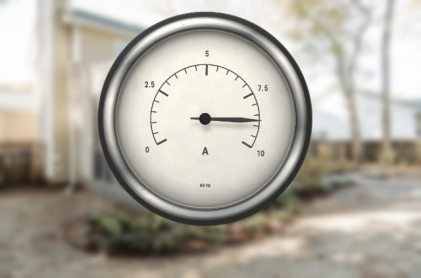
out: **8.75** A
